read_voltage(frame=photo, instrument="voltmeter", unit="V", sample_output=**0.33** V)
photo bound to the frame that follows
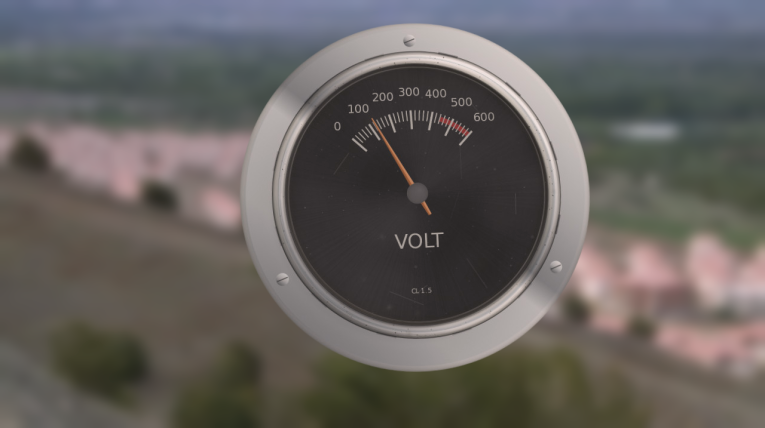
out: **120** V
